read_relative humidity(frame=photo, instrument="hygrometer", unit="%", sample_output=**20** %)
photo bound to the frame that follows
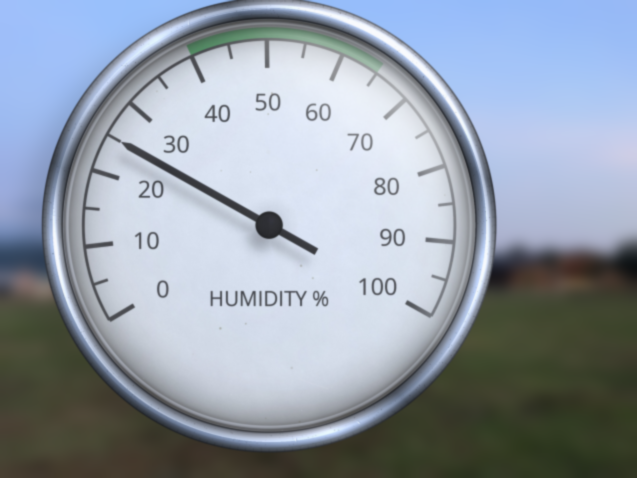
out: **25** %
